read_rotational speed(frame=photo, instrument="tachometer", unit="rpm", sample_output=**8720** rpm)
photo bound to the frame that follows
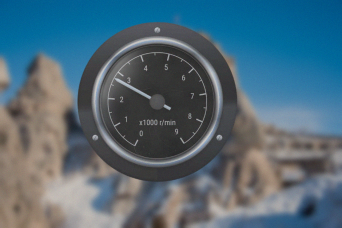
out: **2750** rpm
